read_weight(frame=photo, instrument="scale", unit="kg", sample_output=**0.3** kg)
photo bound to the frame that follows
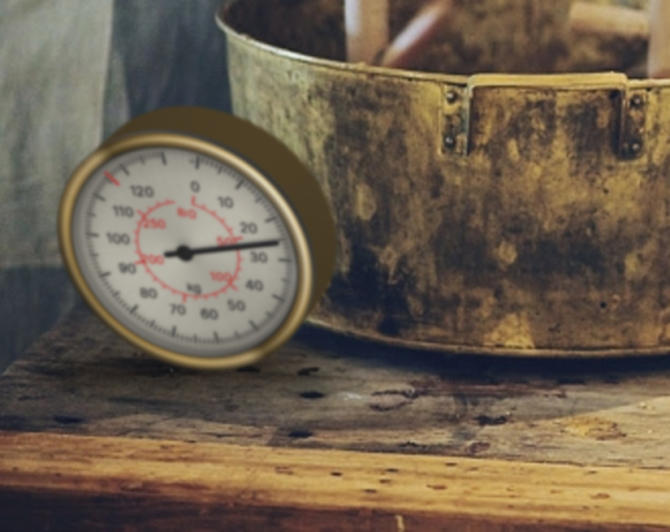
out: **25** kg
